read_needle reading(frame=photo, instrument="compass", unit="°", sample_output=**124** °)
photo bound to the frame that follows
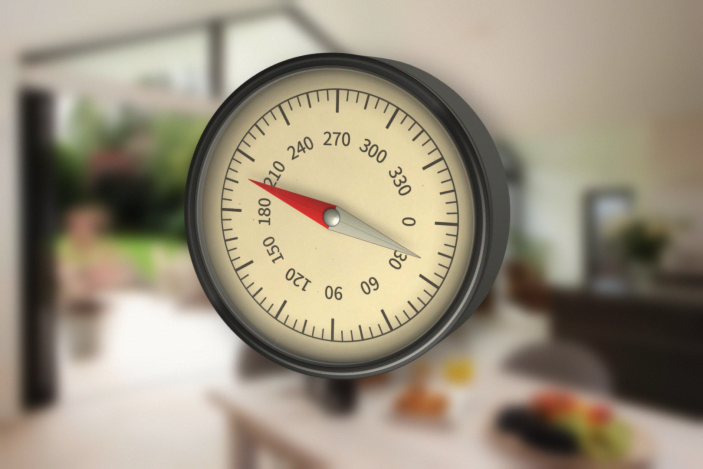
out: **200** °
